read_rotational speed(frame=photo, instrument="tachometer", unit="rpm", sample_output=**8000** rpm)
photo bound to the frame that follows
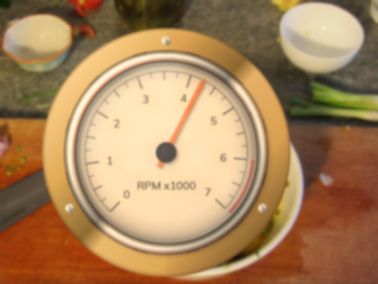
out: **4250** rpm
